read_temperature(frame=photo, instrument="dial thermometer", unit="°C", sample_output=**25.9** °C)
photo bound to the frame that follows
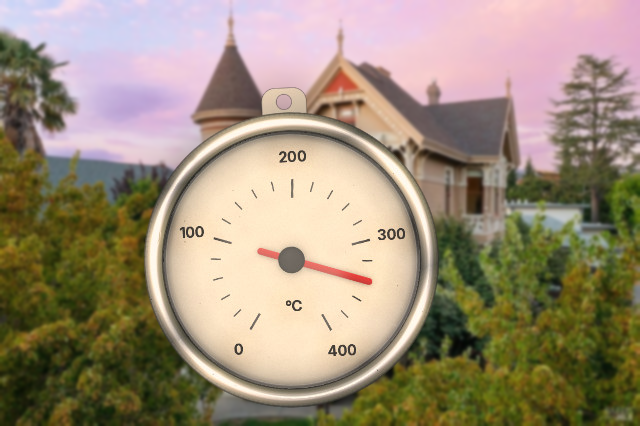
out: **340** °C
